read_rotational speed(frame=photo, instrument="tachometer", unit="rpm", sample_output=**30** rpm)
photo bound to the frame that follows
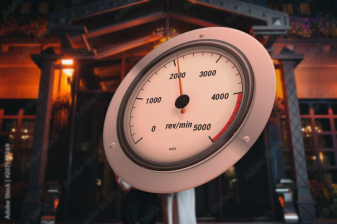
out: **2100** rpm
